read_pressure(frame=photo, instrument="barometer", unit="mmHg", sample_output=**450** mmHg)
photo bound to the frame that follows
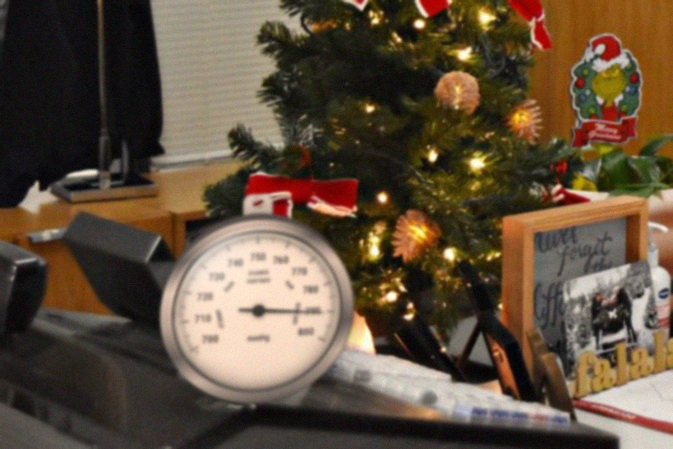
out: **790** mmHg
